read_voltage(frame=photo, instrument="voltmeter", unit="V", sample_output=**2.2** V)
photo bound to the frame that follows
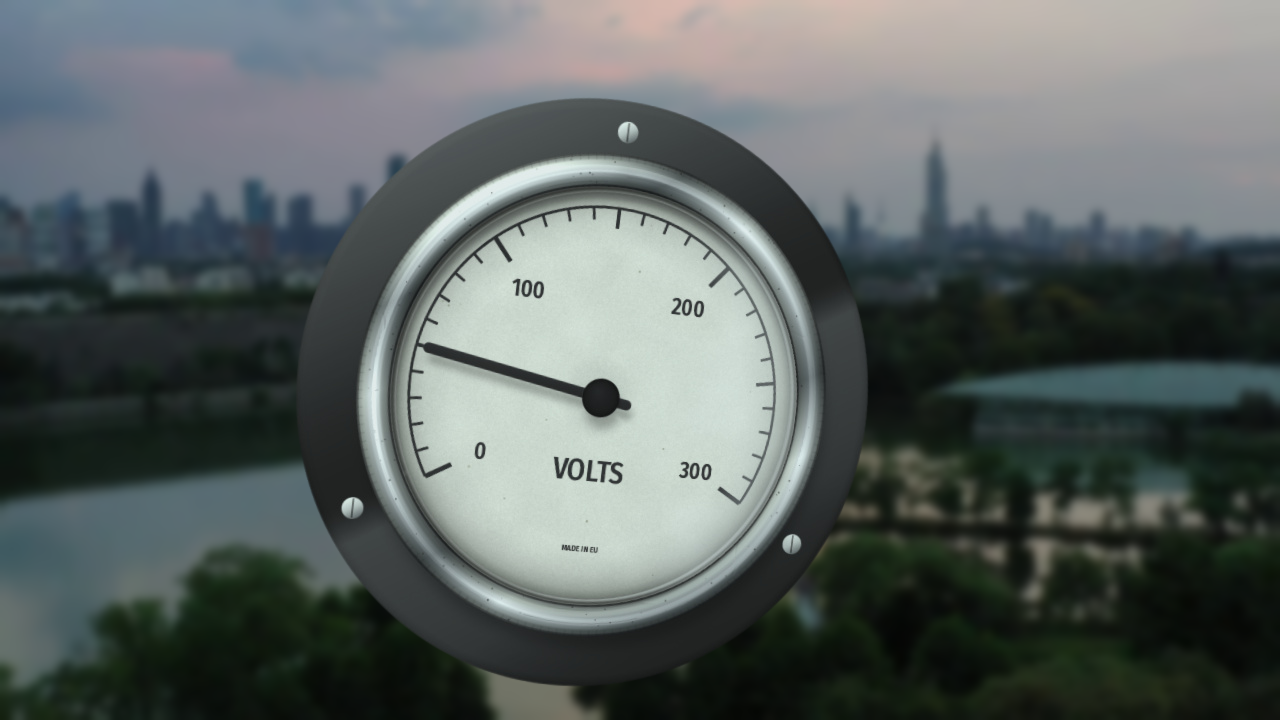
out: **50** V
